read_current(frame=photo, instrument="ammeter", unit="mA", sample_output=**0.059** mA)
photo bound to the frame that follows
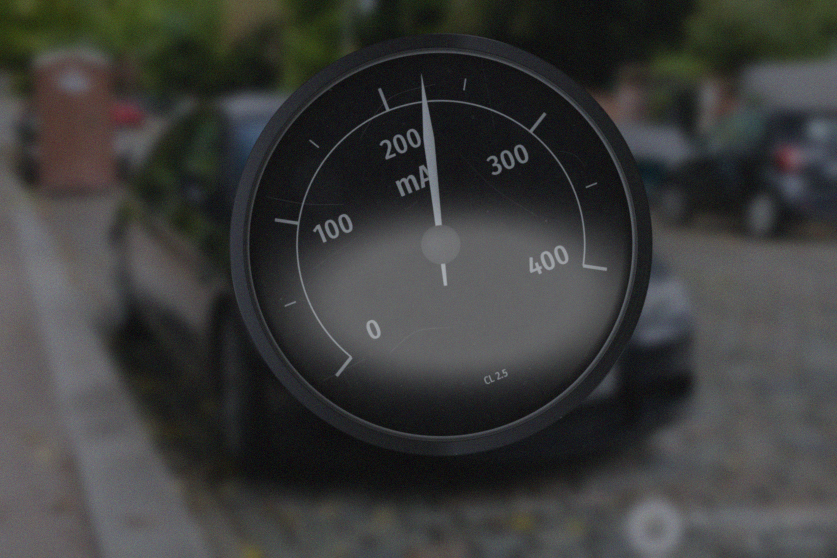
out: **225** mA
